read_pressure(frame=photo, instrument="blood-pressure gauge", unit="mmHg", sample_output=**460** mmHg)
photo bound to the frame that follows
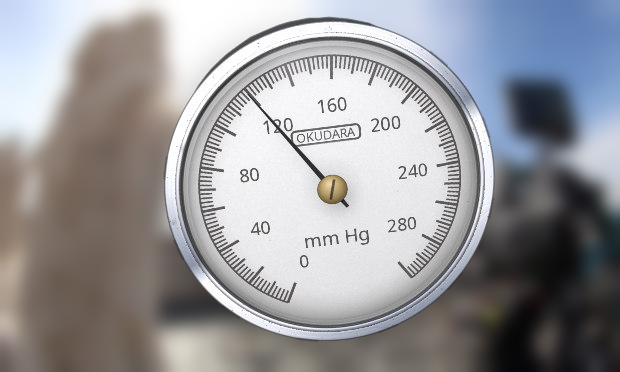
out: **120** mmHg
